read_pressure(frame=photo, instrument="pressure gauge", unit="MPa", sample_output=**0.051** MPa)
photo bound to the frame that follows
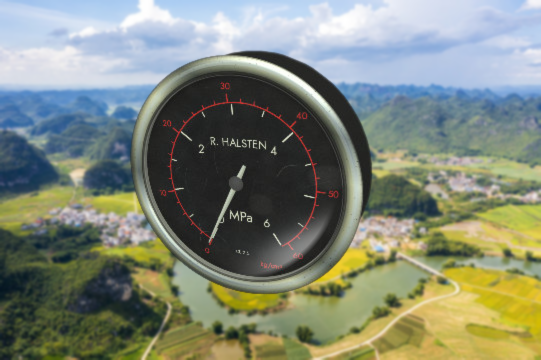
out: **0** MPa
